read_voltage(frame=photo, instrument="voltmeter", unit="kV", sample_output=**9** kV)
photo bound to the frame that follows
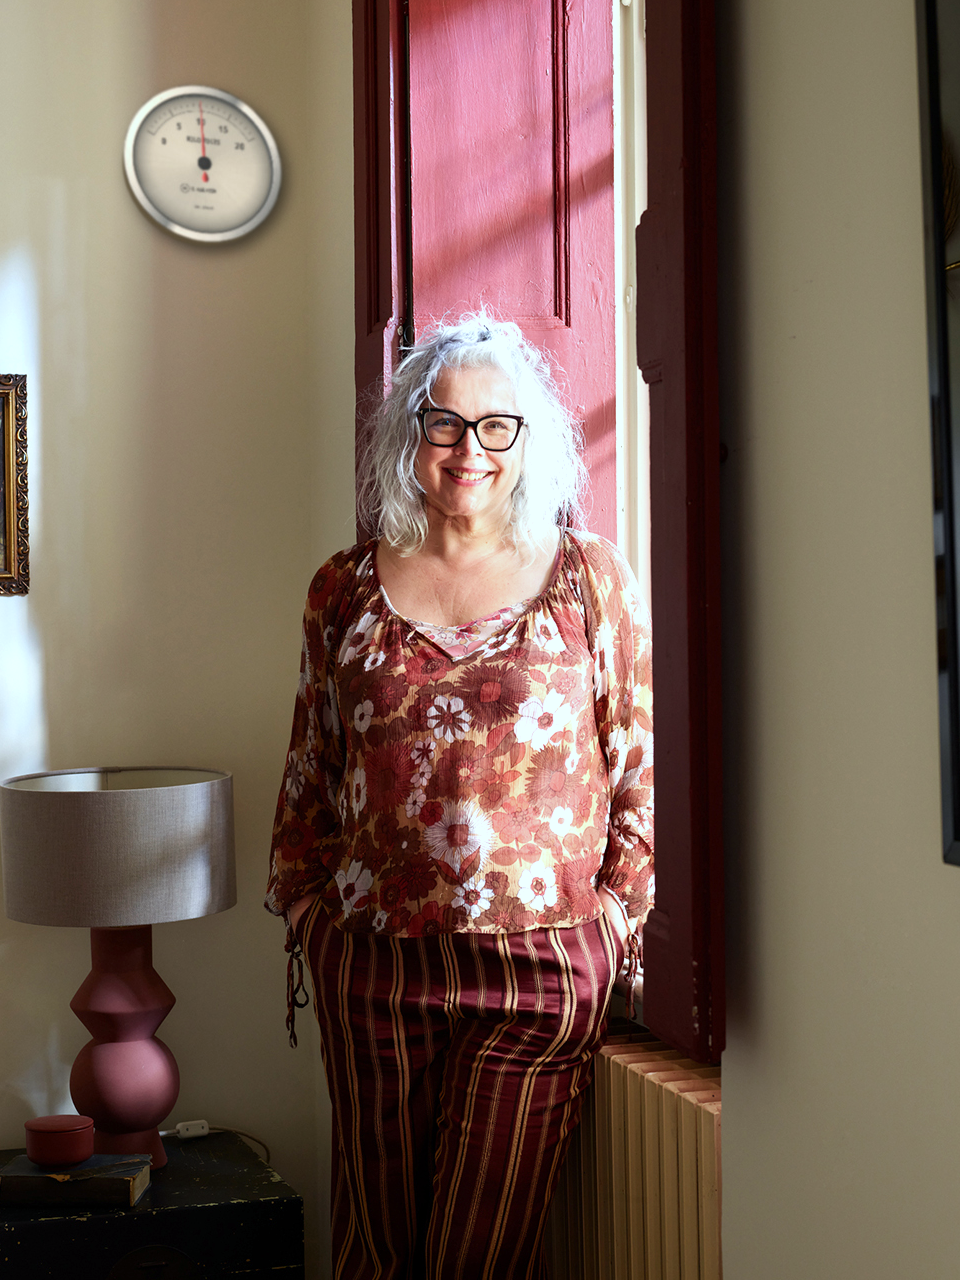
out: **10** kV
